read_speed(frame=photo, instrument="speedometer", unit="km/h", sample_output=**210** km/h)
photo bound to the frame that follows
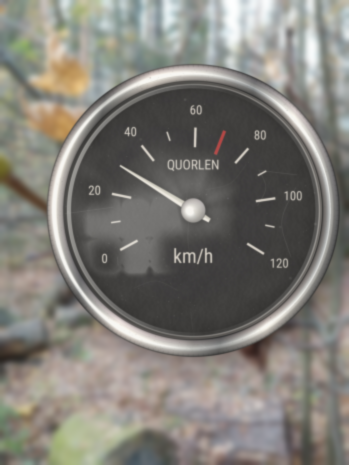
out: **30** km/h
